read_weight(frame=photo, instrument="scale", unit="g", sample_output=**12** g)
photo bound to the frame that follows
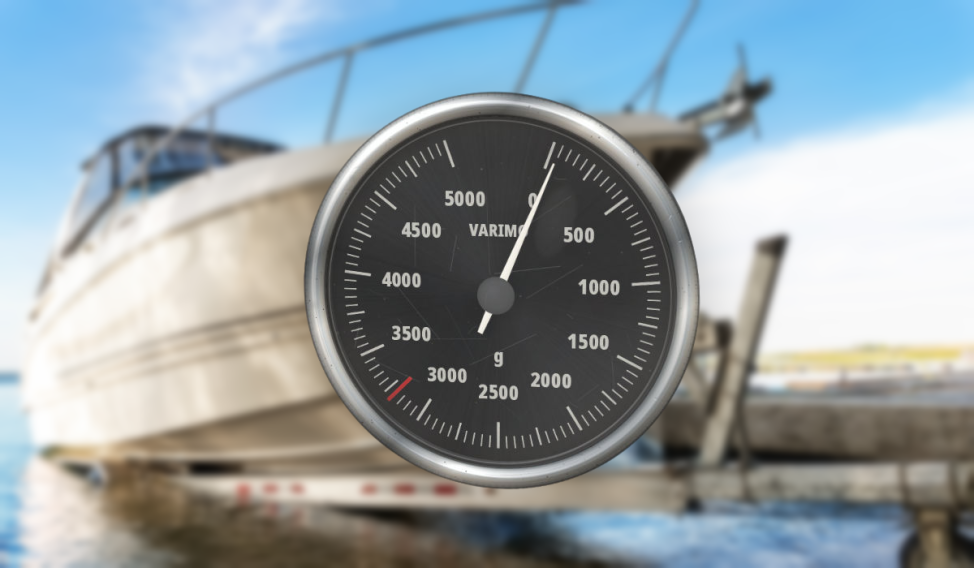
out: **50** g
